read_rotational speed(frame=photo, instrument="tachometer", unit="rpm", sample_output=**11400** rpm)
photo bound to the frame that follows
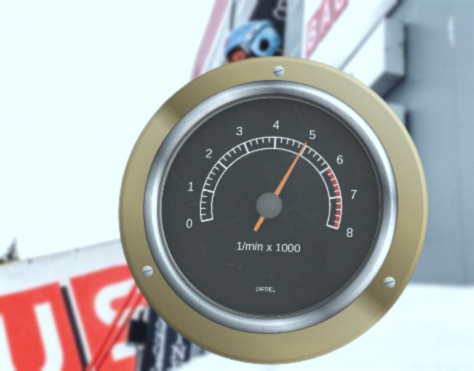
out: **5000** rpm
